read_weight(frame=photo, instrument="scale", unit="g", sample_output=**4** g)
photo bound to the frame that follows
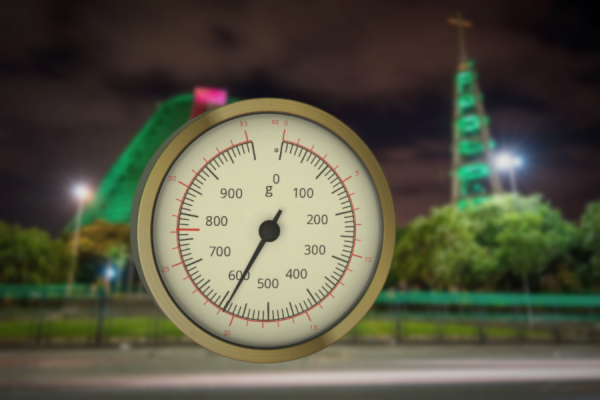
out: **590** g
